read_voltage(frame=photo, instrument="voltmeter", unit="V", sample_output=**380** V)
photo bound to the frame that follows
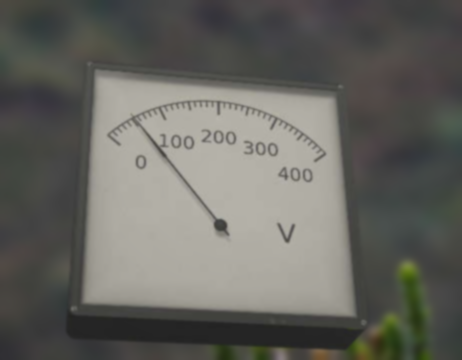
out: **50** V
